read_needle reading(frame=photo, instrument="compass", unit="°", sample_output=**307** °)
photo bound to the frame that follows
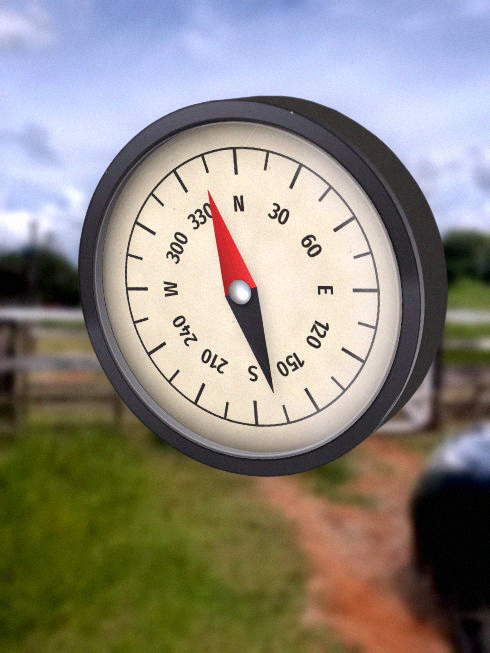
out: **345** °
